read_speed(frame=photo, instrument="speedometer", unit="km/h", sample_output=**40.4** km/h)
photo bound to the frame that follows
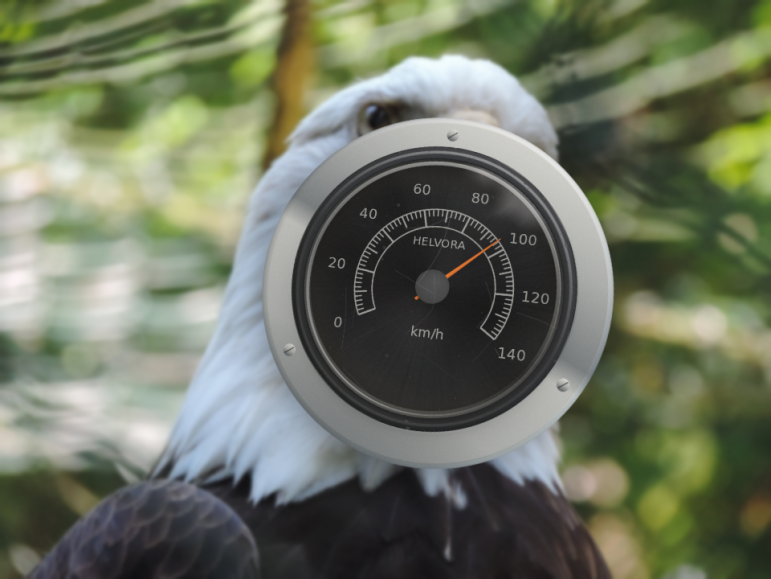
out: **96** km/h
